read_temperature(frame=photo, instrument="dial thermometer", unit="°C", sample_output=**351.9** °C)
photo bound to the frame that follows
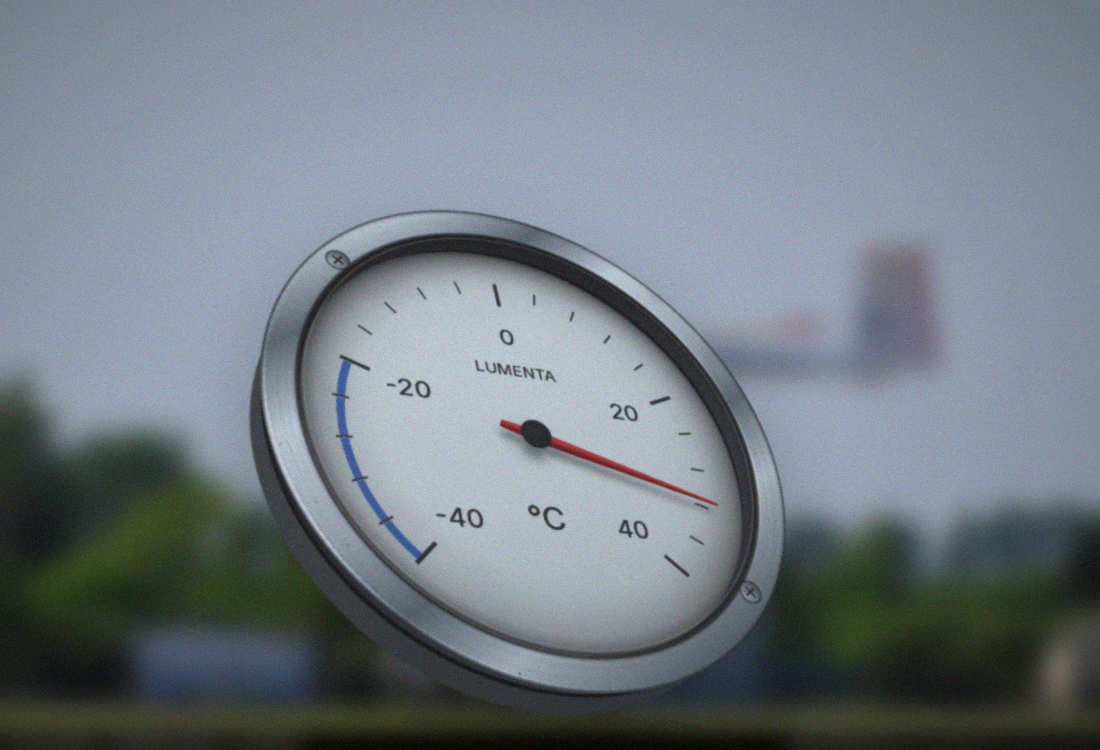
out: **32** °C
